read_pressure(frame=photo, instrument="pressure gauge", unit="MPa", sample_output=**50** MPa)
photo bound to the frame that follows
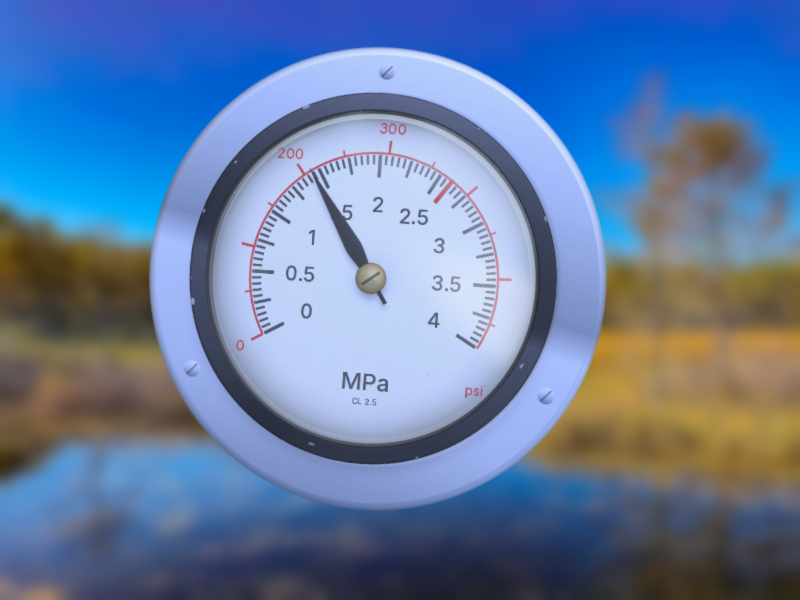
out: **1.45** MPa
